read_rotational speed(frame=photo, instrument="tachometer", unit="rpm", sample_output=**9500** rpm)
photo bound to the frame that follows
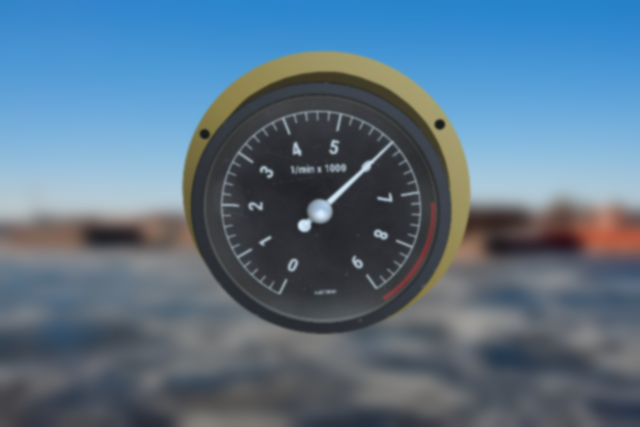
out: **6000** rpm
